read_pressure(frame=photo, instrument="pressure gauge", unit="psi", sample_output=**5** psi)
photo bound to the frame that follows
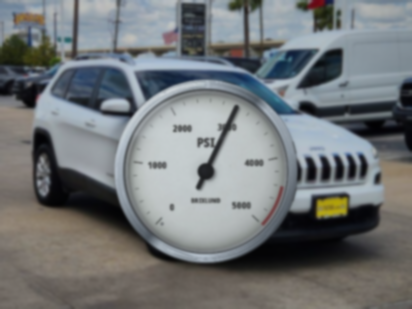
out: **3000** psi
